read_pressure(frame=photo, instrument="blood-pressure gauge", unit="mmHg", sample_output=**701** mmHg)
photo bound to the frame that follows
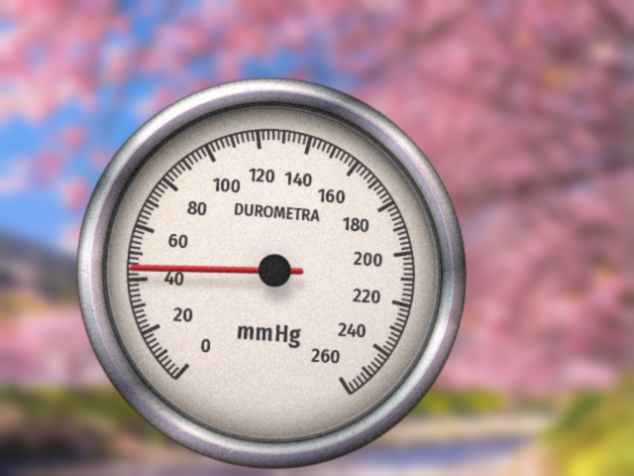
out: **44** mmHg
